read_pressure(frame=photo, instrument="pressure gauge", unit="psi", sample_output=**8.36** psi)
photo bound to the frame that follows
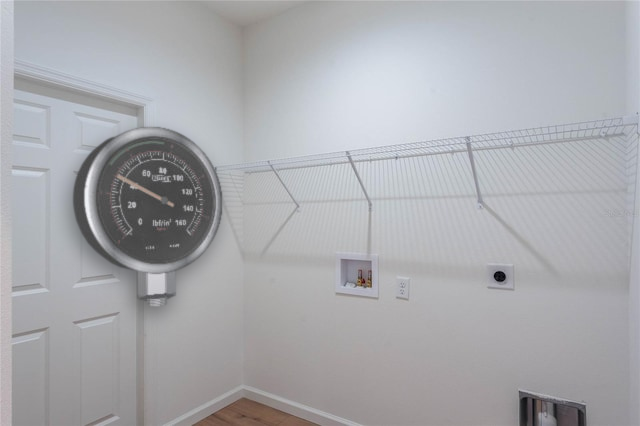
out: **40** psi
